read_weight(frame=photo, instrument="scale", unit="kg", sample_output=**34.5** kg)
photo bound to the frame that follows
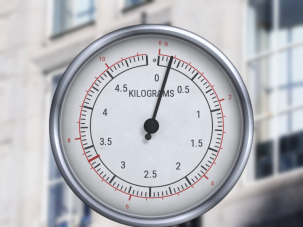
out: **0.15** kg
